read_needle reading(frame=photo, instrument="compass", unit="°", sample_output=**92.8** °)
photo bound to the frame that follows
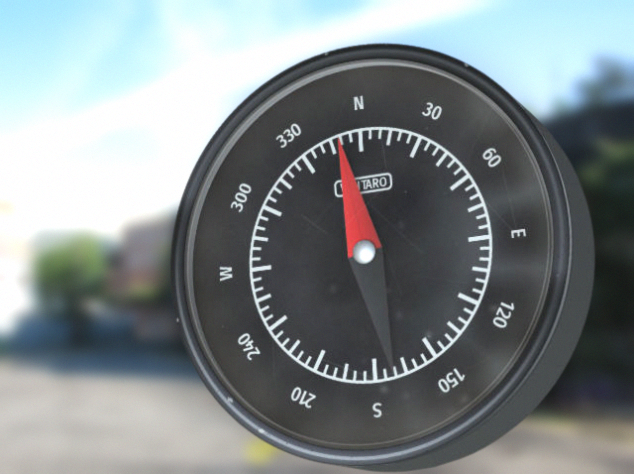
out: **350** °
